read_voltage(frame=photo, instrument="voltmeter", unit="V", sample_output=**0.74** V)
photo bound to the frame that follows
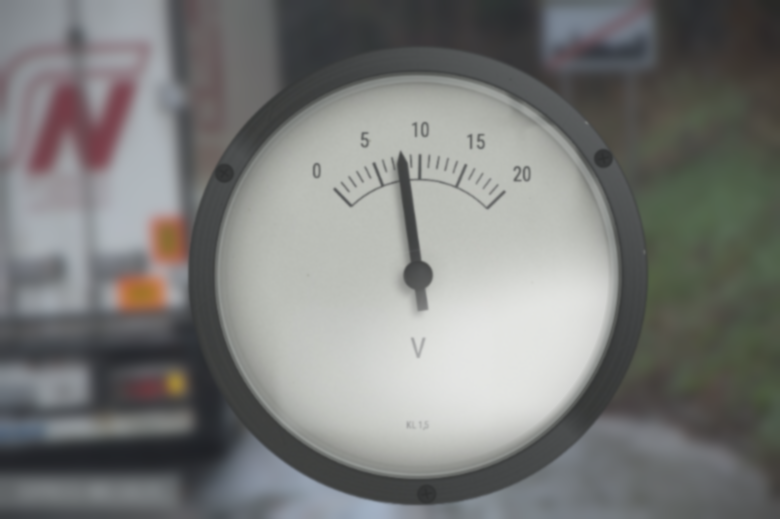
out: **8** V
